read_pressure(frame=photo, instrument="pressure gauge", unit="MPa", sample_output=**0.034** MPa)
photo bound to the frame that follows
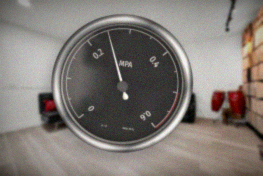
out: **0.25** MPa
